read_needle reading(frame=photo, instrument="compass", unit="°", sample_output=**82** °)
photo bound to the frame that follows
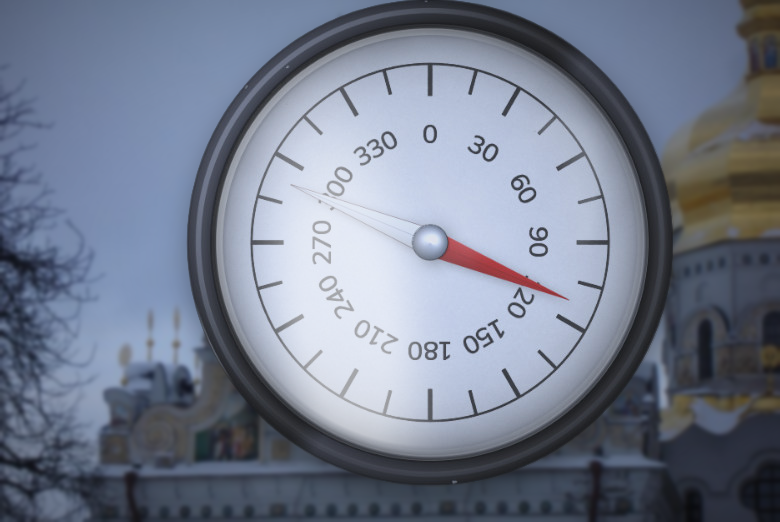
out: **112.5** °
